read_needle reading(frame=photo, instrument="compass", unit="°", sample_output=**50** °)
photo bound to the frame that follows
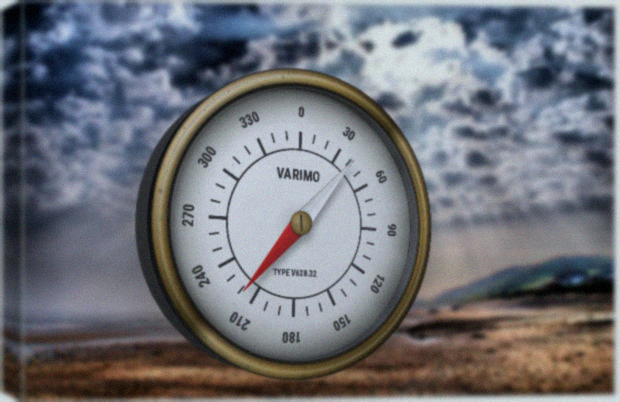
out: **220** °
